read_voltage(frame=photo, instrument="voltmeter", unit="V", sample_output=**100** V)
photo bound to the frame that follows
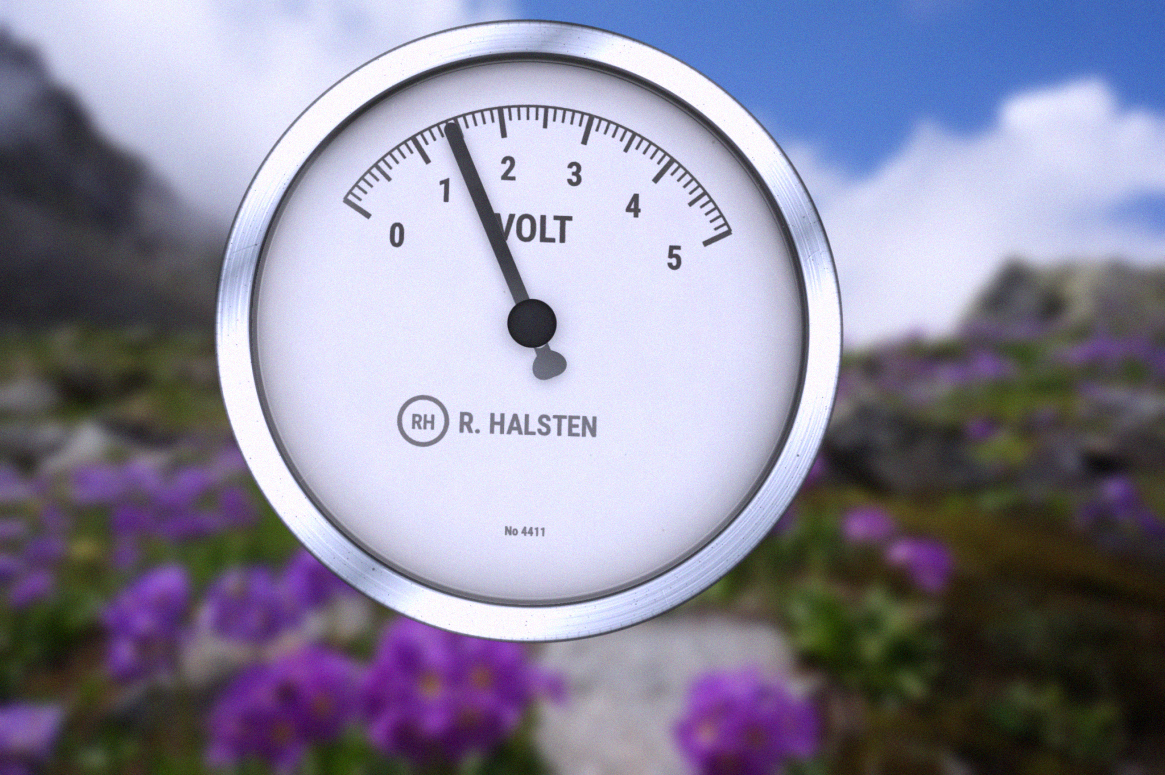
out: **1.4** V
